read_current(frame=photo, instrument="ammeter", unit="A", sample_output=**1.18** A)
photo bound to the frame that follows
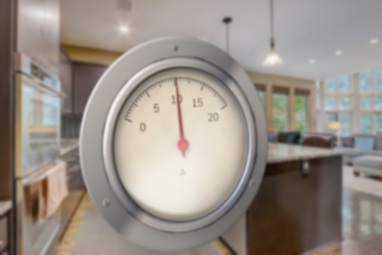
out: **10** A
